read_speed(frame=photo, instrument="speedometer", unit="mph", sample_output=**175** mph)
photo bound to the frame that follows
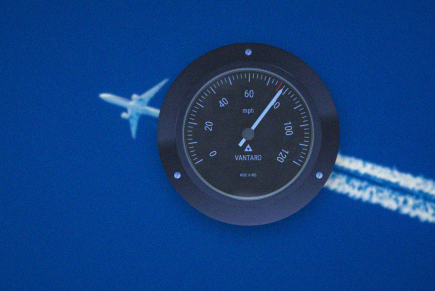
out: **78** mph
